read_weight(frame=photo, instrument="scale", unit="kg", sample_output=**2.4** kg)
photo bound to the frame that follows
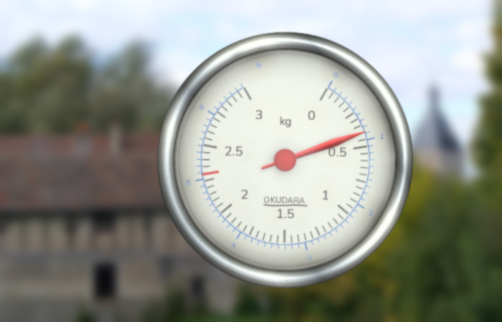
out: **0.4** kg
